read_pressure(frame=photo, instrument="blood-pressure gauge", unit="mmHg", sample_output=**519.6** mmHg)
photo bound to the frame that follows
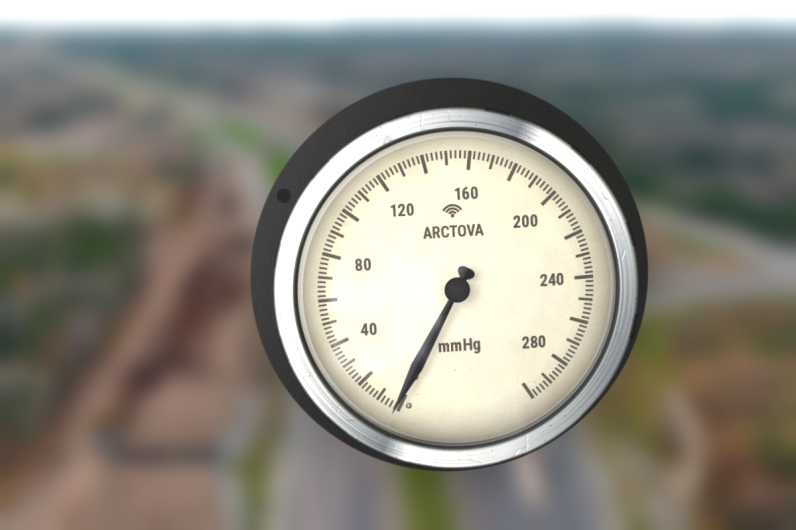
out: **2** mmHg
